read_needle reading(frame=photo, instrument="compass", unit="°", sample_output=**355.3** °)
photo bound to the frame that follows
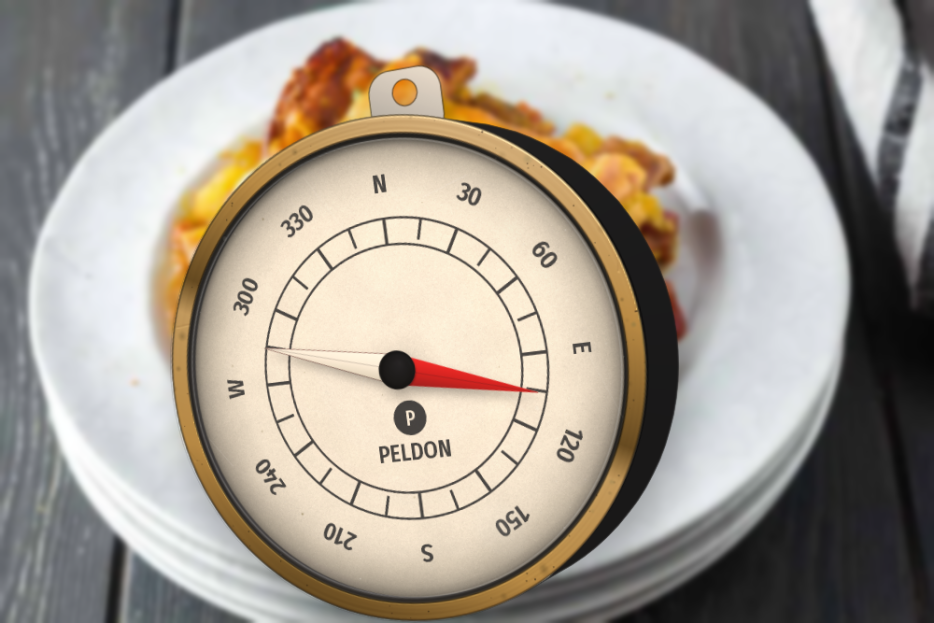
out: **105** °
